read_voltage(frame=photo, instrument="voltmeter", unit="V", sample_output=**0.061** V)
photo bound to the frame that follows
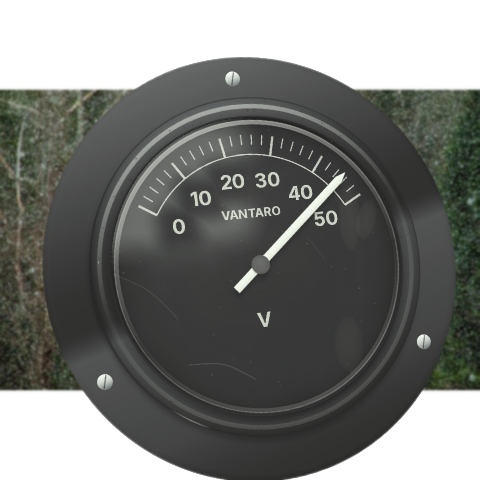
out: **45** V
